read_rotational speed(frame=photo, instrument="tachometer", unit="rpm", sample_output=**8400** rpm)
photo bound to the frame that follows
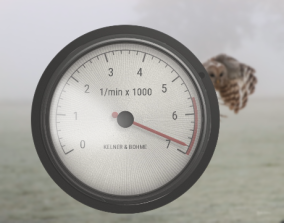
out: **6800** rpm
